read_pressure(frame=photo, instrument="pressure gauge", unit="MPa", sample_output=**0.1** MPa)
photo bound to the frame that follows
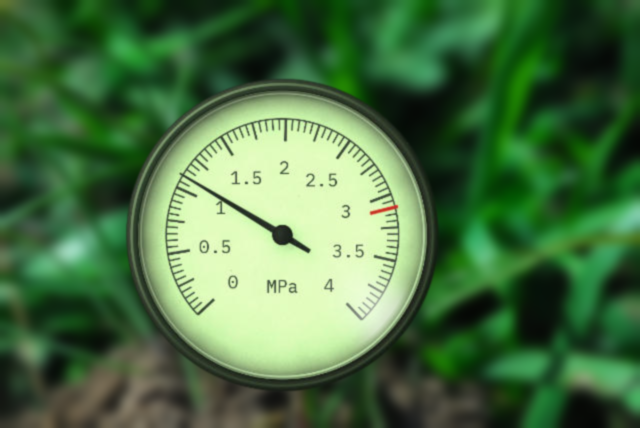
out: **1.1** MPa
